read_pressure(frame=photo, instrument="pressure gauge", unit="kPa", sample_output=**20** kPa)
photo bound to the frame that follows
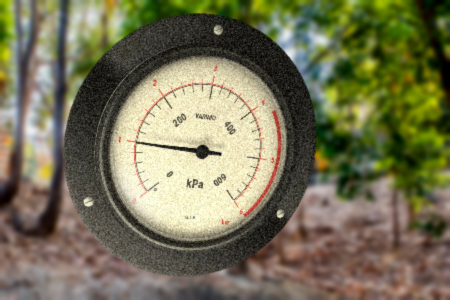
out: **100** kPa
